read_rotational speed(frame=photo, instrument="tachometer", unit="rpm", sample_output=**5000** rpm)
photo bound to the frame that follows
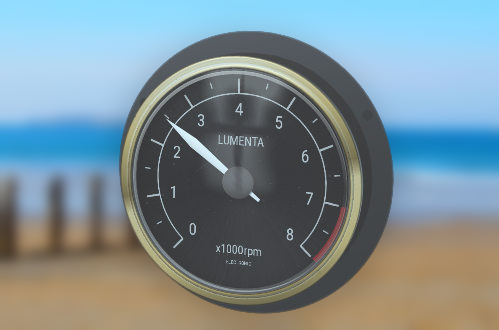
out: **2500** rpm
